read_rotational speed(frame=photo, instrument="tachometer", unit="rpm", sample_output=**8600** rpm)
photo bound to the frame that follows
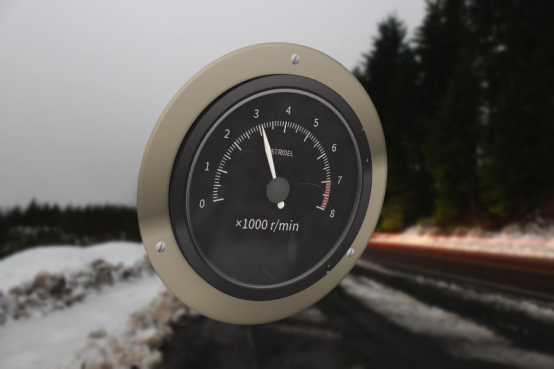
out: **3000** rpm
